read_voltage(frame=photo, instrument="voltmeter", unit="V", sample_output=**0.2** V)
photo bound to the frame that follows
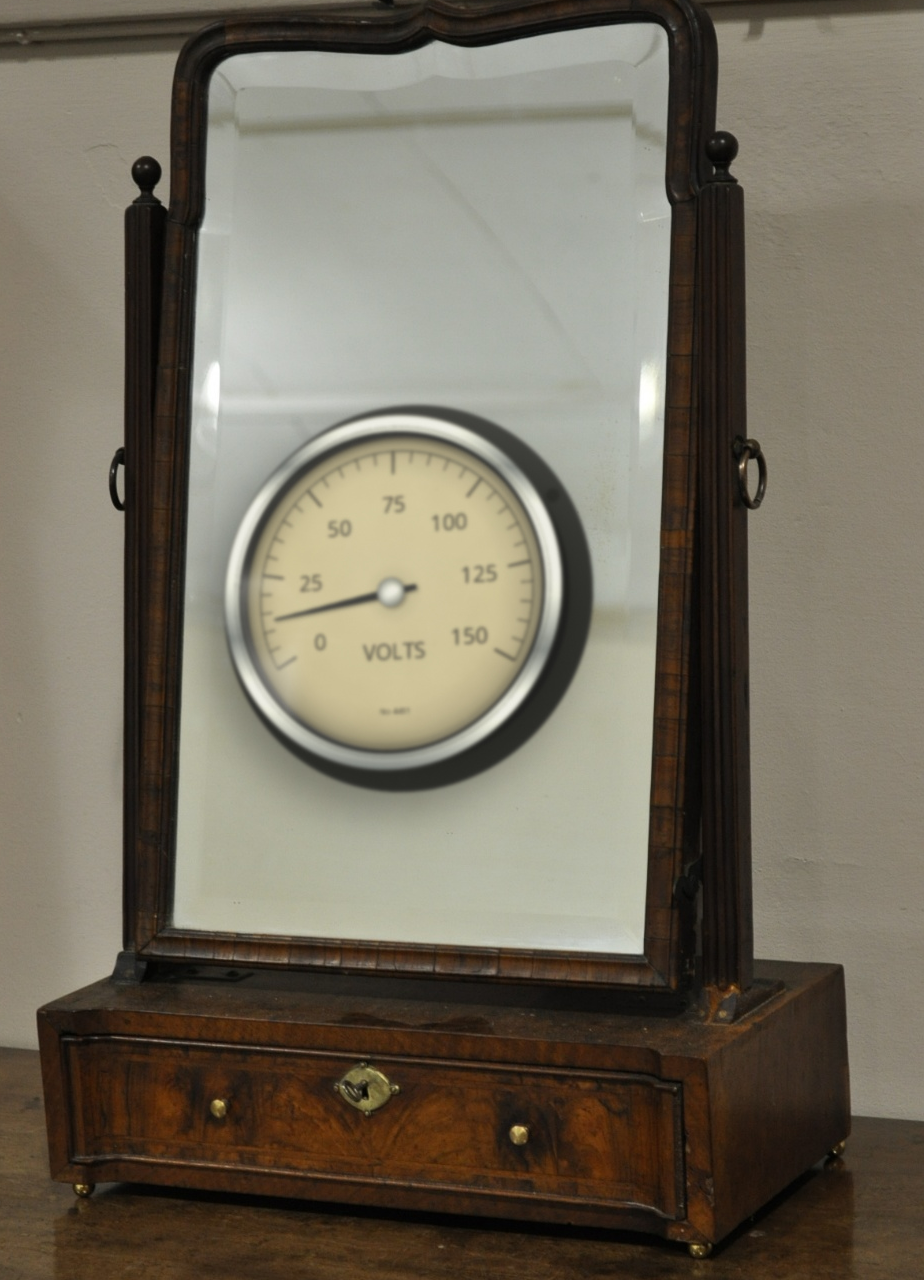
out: **12.5** V
